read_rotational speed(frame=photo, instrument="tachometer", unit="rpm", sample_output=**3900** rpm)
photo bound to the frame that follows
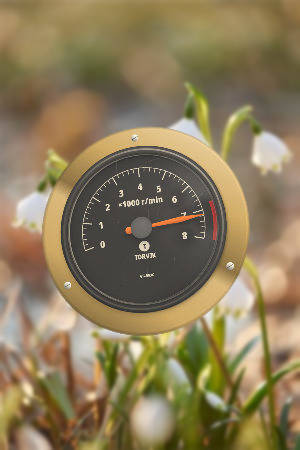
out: **7200** rpm
